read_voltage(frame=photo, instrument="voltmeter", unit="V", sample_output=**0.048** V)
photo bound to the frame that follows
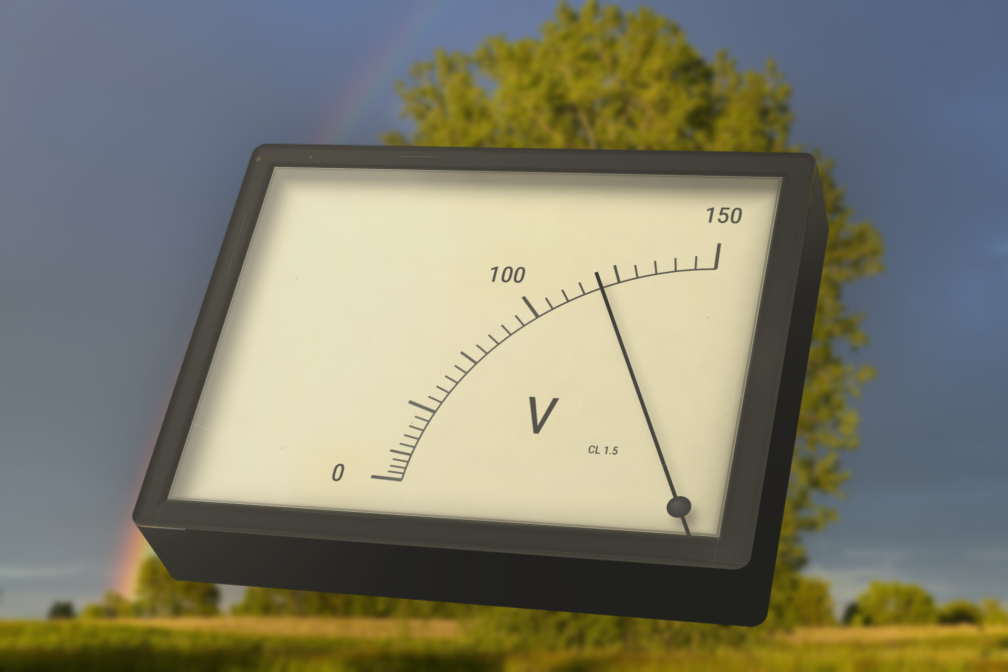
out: **120** V
